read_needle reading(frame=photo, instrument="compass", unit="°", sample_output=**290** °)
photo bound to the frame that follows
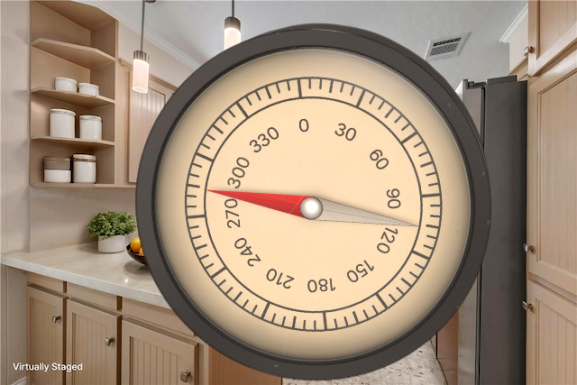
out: **285** °
